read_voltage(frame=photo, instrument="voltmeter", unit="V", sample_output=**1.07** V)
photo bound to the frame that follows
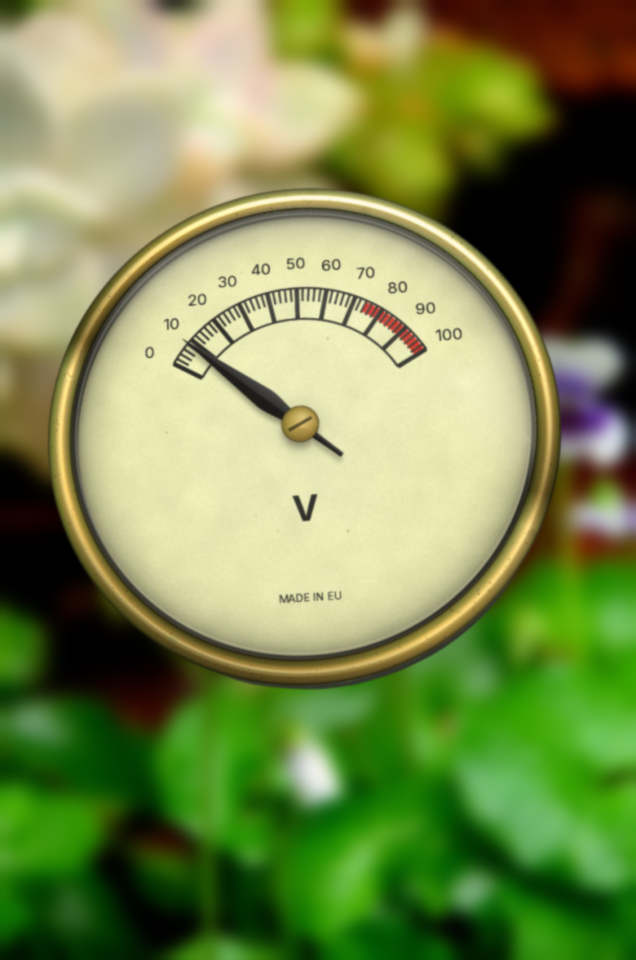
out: **8** V
